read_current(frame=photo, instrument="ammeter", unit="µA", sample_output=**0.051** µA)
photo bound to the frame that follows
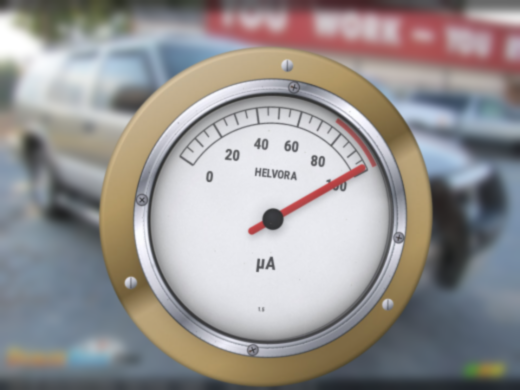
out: **97.5** µA
